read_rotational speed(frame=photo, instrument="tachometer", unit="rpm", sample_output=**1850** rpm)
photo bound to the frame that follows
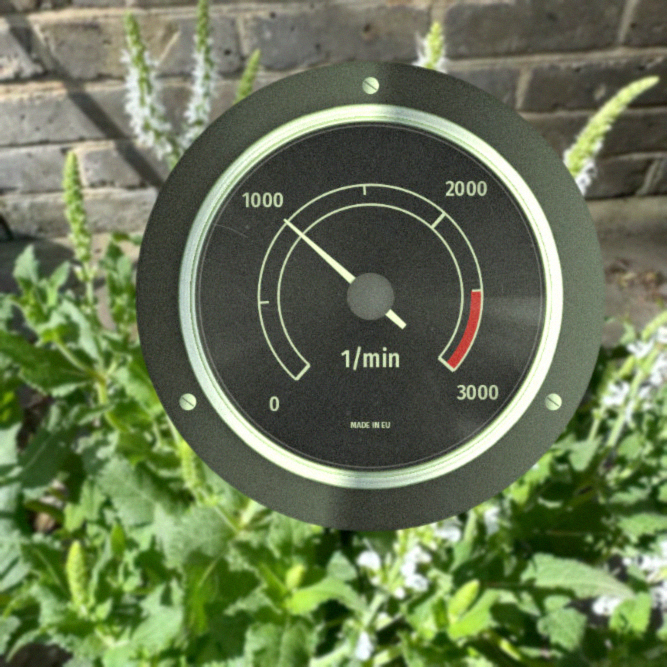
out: **1000** rpm
